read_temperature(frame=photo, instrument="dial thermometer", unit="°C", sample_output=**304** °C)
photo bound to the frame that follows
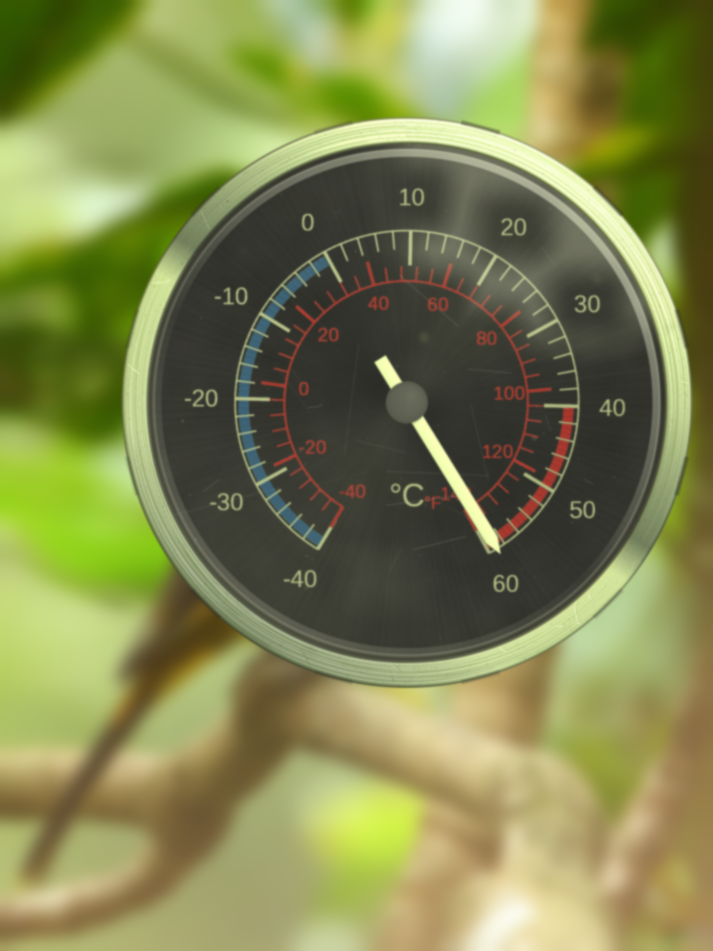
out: **59** °C
